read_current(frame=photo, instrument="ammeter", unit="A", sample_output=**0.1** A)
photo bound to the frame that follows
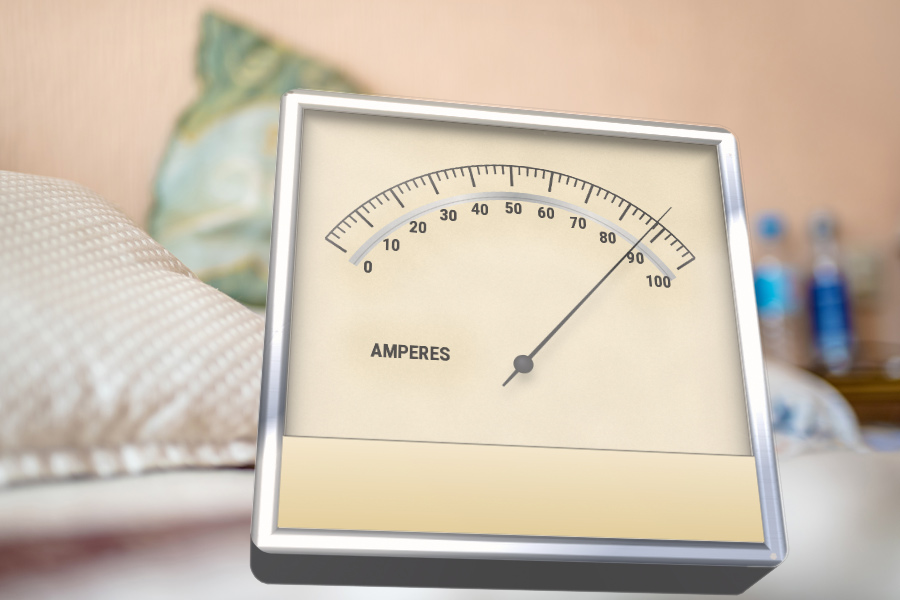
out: **88** A
